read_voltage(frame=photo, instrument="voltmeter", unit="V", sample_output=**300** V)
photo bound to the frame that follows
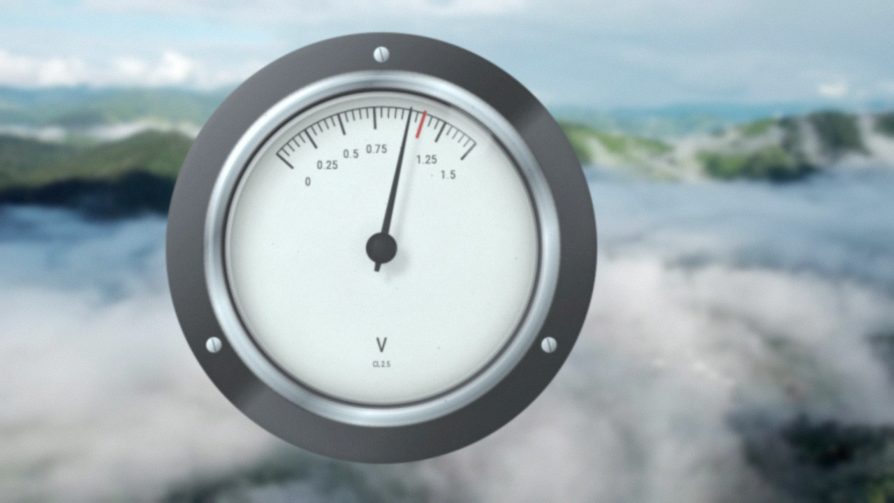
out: **1** V
